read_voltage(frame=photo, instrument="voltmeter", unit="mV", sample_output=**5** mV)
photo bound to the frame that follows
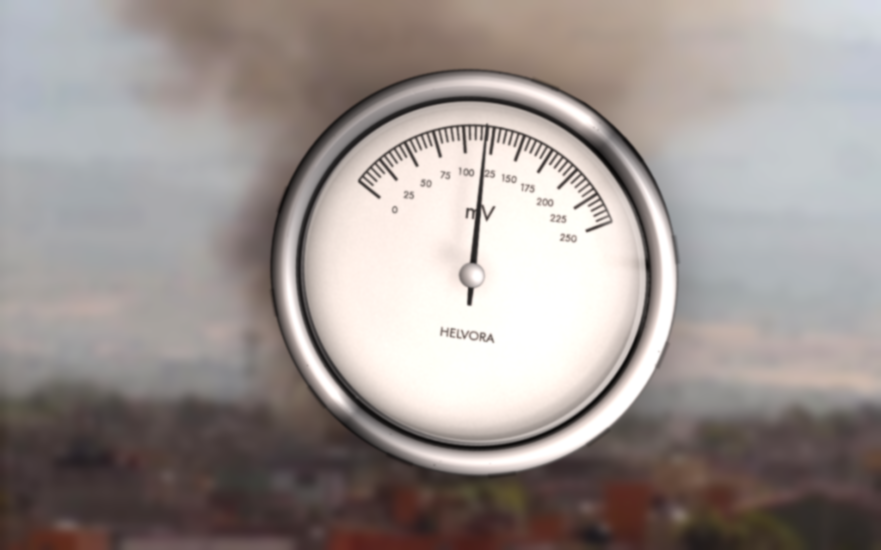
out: **120** mV
